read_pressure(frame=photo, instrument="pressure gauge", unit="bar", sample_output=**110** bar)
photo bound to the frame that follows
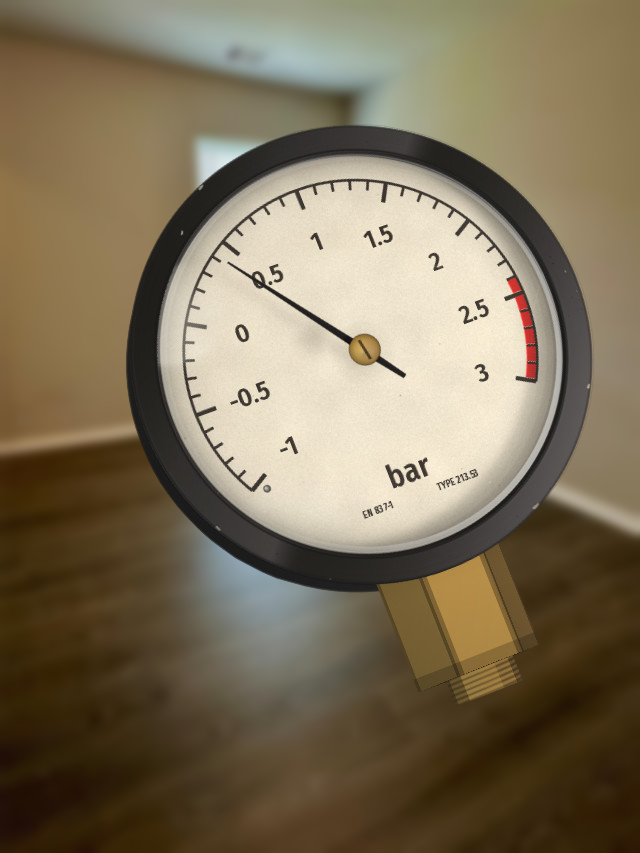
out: **0.4** bar
